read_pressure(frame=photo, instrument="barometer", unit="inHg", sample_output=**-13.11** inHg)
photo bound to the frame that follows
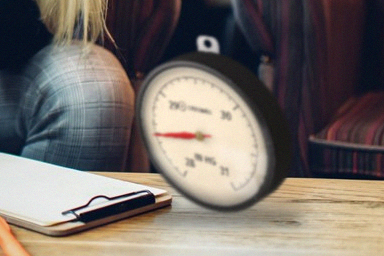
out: **28.5** inHg
